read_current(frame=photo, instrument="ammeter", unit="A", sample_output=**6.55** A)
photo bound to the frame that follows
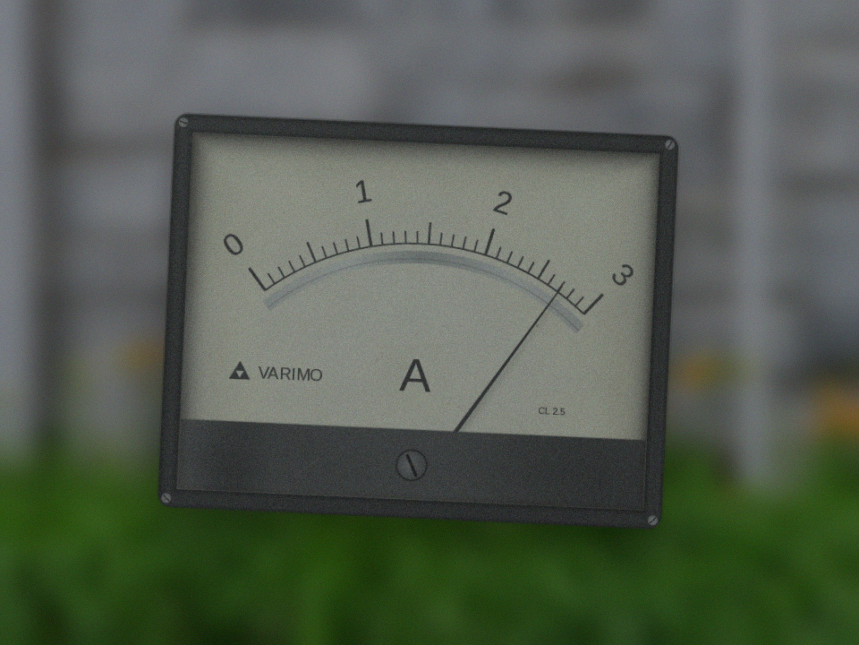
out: **2.7** A
